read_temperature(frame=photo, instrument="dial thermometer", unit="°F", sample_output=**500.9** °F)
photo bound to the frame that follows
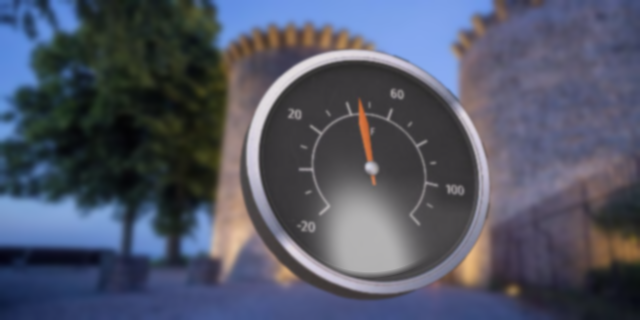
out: **45** °F
